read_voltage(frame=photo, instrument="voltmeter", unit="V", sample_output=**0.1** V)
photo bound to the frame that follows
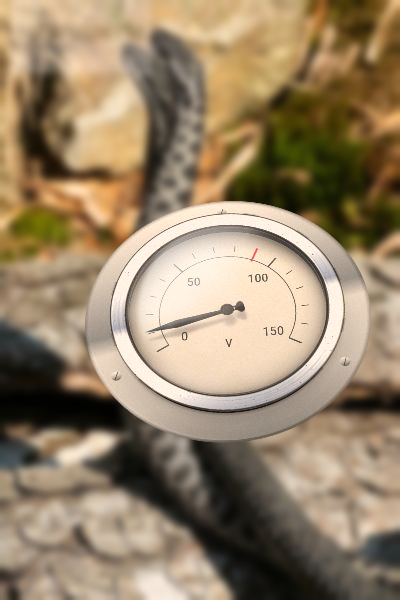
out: **10** V
